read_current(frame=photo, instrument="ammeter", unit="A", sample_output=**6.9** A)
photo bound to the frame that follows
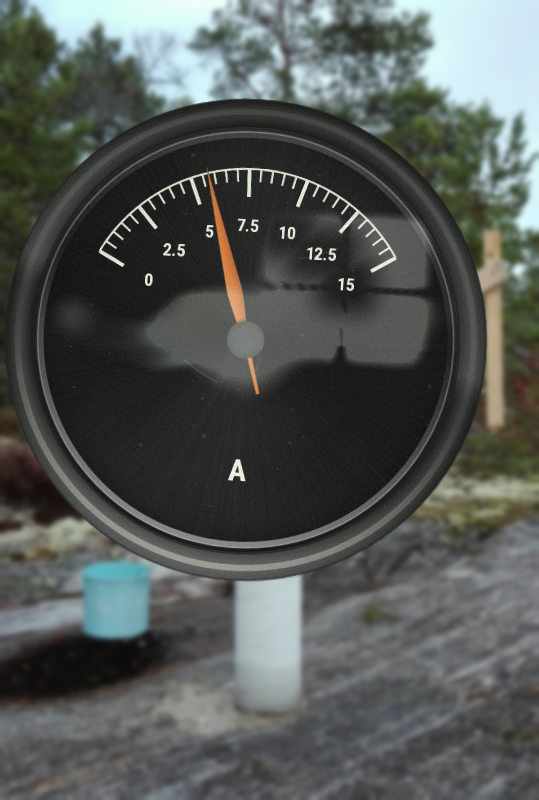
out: **5.75** A
